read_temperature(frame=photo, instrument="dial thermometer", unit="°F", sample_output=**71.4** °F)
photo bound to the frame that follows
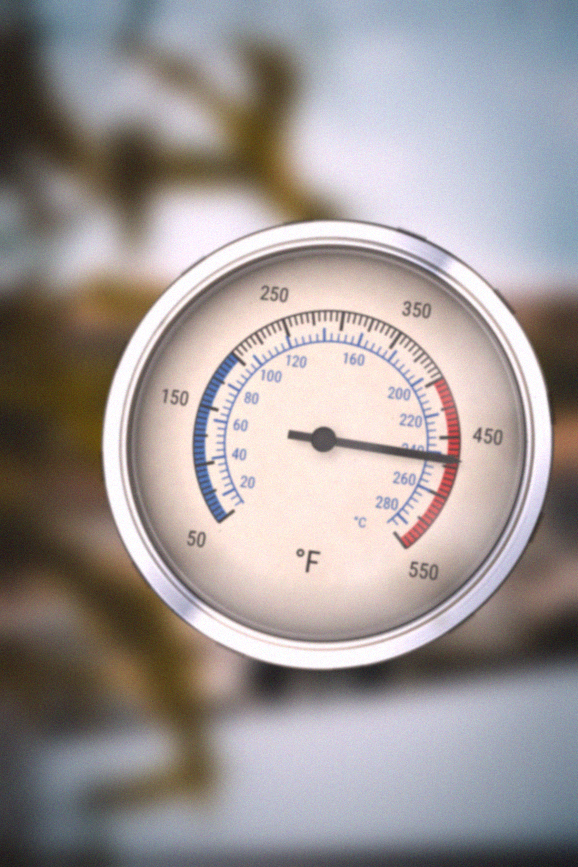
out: **470** °F
